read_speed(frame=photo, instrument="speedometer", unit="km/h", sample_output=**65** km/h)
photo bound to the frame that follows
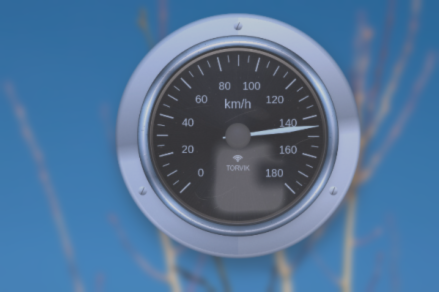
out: **145** km/h
